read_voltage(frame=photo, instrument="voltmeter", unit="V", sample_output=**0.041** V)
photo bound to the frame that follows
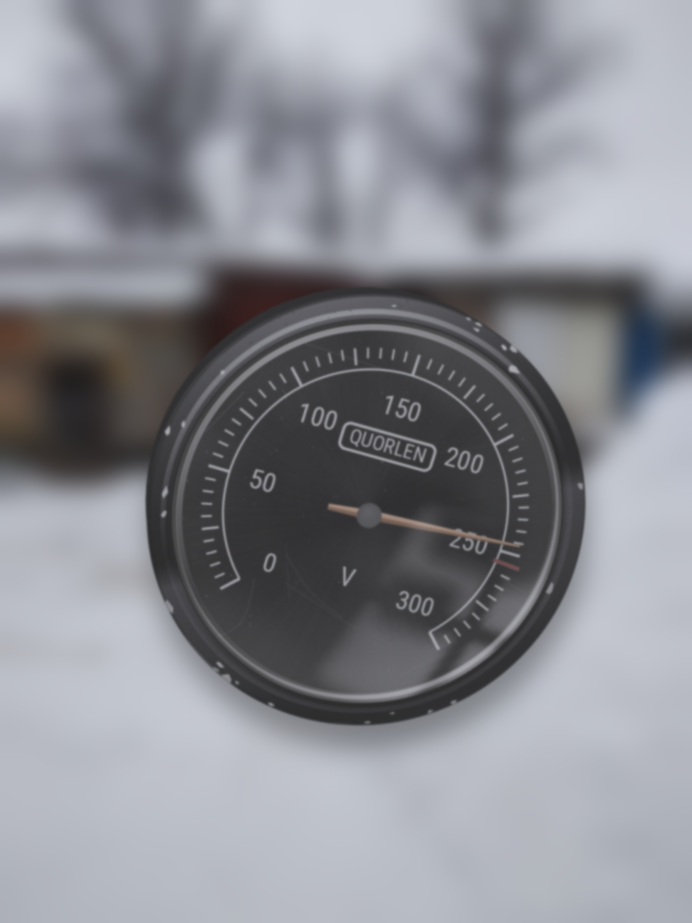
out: **245** V
